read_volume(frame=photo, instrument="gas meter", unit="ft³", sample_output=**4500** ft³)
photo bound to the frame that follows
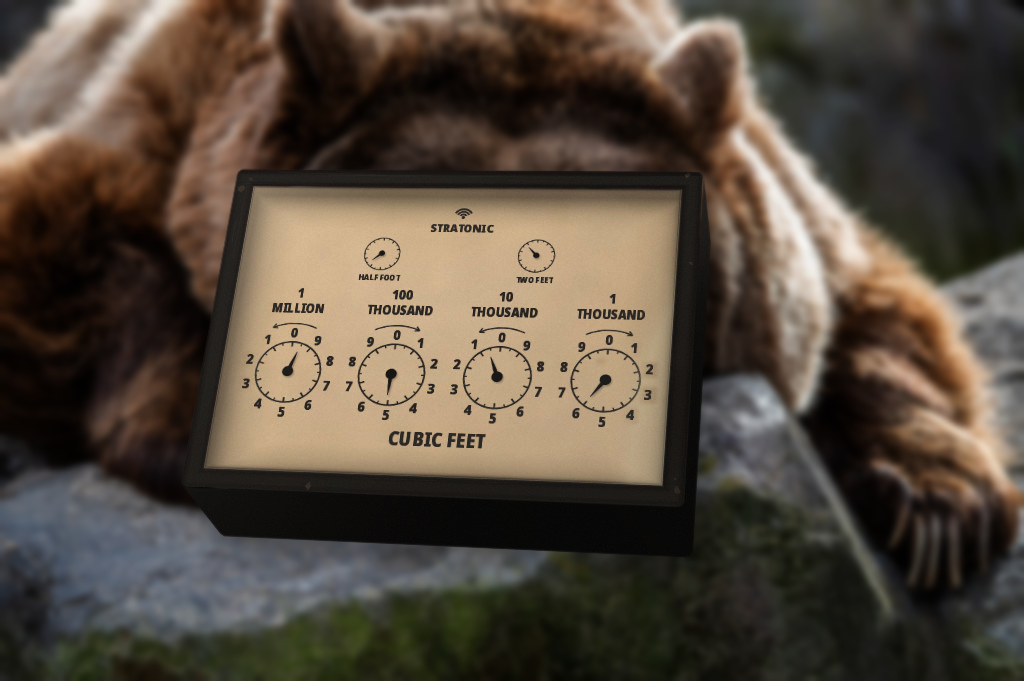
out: **950600** ft³
